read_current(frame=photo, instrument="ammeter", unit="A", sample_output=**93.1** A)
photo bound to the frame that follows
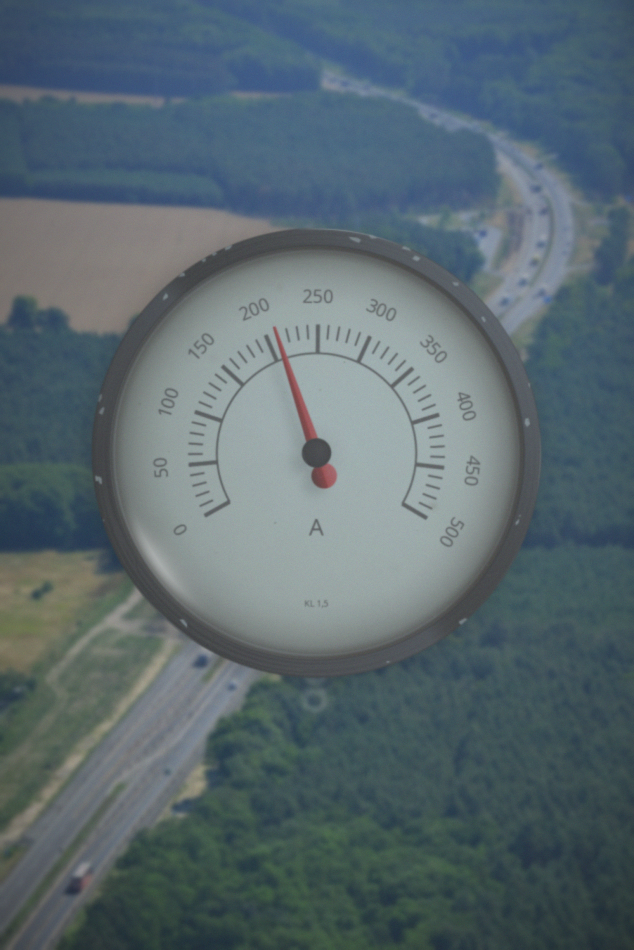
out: **210** A
